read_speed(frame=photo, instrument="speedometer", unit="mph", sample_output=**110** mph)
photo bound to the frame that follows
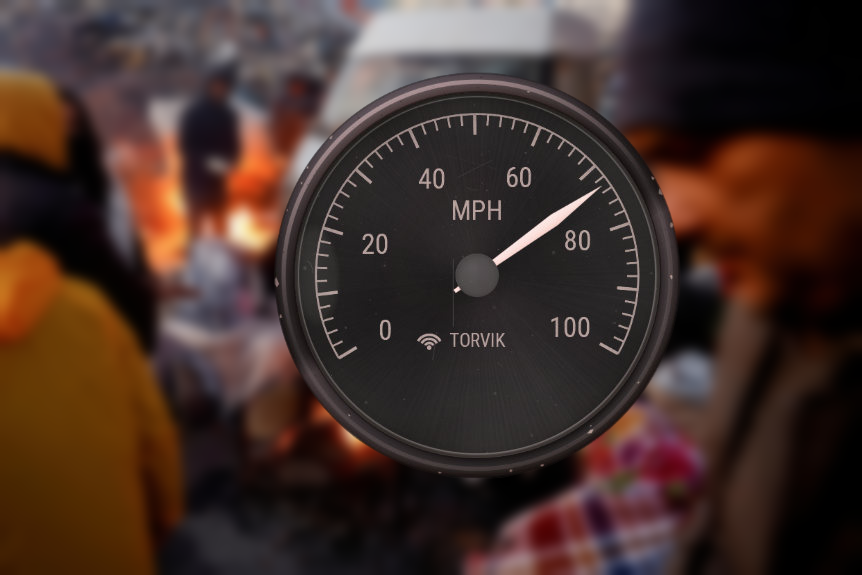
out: **73** mph
